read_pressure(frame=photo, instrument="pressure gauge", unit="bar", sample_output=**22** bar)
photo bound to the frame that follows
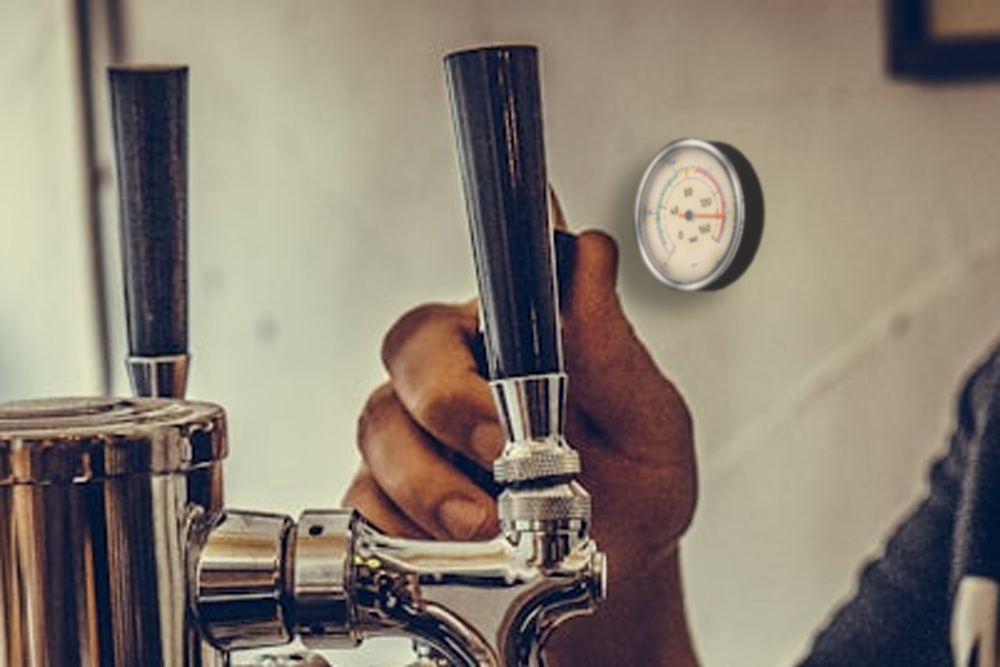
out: **140** bar
